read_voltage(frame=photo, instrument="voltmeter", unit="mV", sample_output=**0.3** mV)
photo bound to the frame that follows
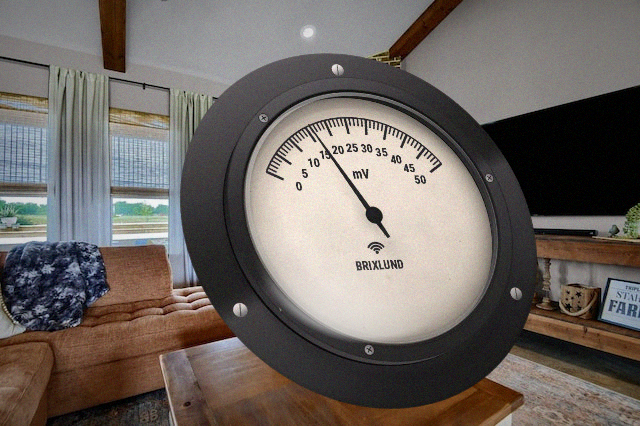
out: **15** mV
